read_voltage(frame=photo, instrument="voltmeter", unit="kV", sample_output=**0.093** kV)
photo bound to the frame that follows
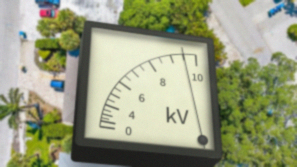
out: **9.5** kV
